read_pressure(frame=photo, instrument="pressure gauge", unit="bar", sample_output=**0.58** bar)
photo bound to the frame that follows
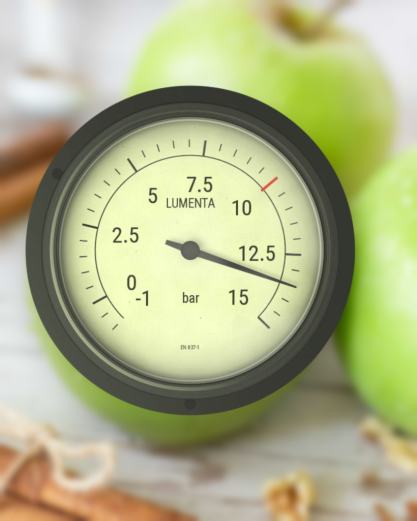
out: **13.5** bar
